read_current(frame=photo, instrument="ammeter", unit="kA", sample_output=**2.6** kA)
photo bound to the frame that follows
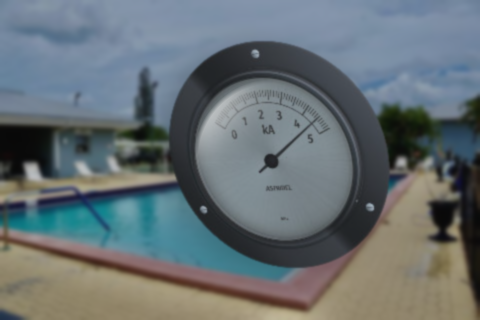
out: **4.5** kA
